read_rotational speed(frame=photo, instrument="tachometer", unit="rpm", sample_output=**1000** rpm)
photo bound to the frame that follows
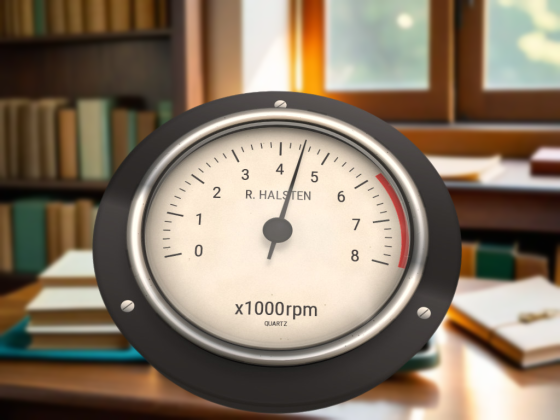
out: **4500** rpm
